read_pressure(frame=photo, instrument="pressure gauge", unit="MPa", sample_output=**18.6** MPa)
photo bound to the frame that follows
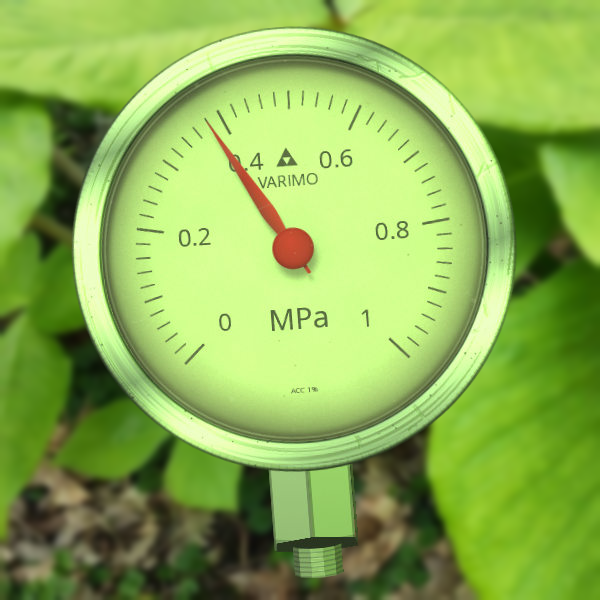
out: **0.38** MPa
